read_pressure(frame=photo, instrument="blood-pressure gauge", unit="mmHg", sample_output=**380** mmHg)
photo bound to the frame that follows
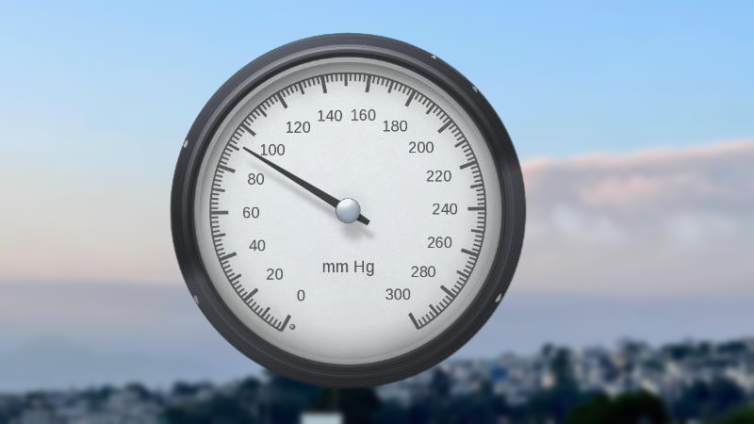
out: **92** mmHg
